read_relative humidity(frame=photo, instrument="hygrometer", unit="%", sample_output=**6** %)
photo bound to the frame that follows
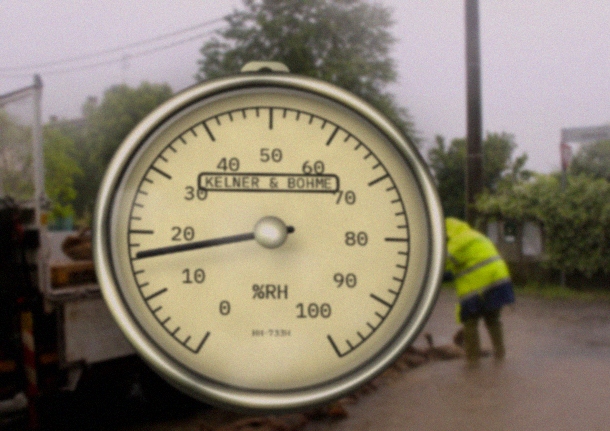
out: **16** %
